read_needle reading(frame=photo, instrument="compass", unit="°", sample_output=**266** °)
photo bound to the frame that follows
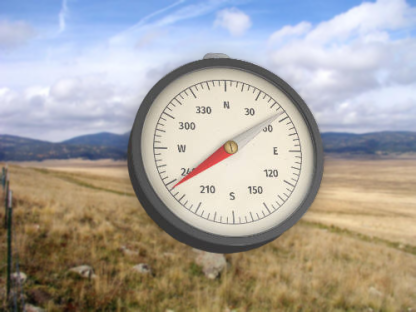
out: **235** °
